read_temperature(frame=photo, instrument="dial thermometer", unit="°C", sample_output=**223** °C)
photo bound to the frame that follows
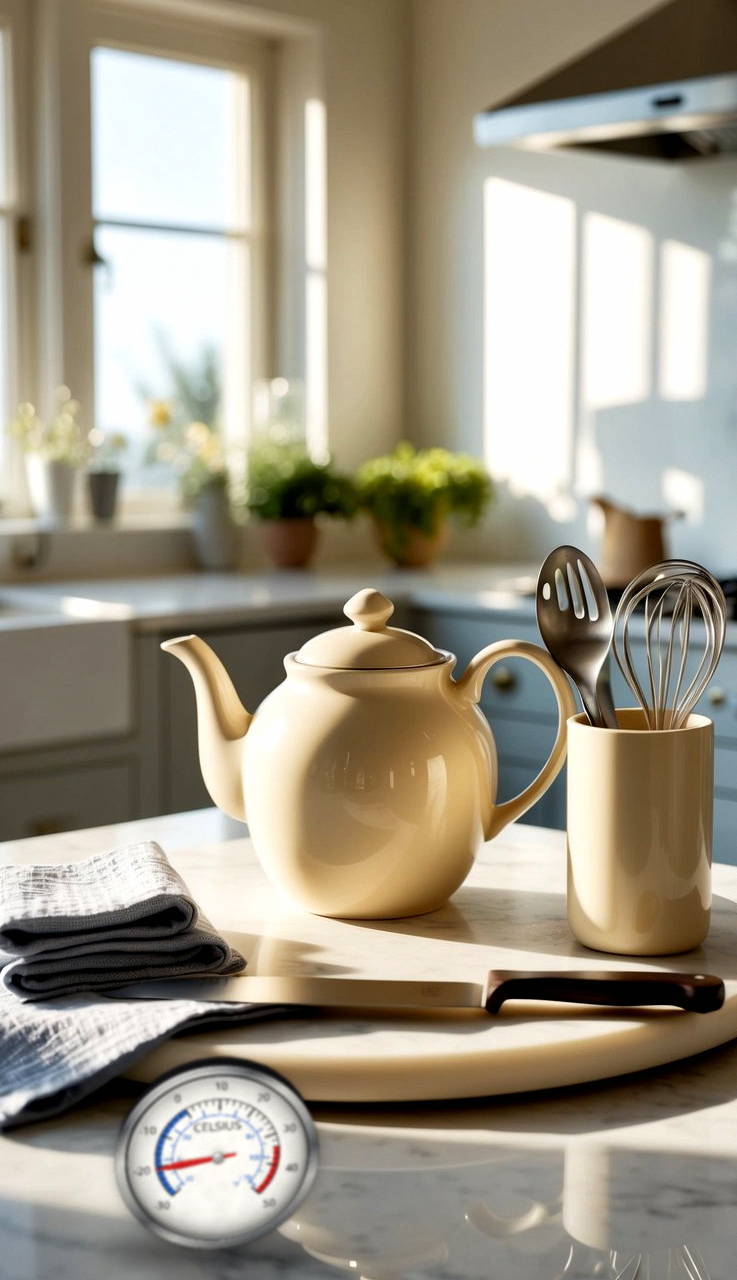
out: **-20** °C
